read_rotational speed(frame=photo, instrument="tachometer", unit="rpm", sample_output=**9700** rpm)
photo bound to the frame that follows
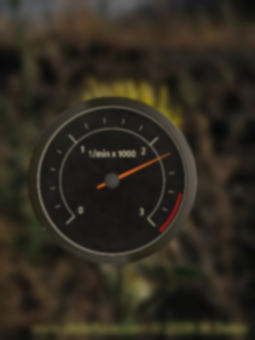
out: **2200** rpm
